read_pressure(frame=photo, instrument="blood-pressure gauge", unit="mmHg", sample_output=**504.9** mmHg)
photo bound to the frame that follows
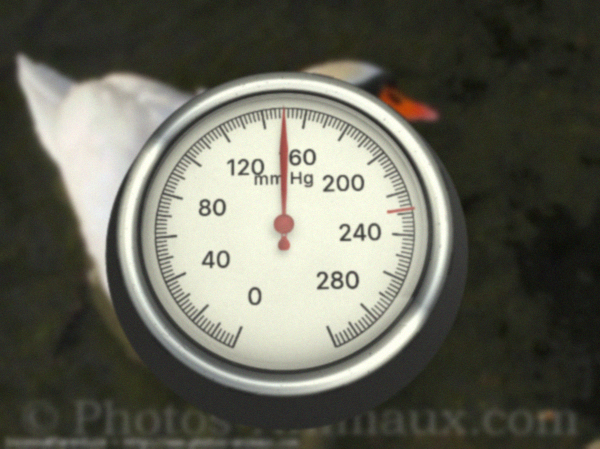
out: **150** mmHg
